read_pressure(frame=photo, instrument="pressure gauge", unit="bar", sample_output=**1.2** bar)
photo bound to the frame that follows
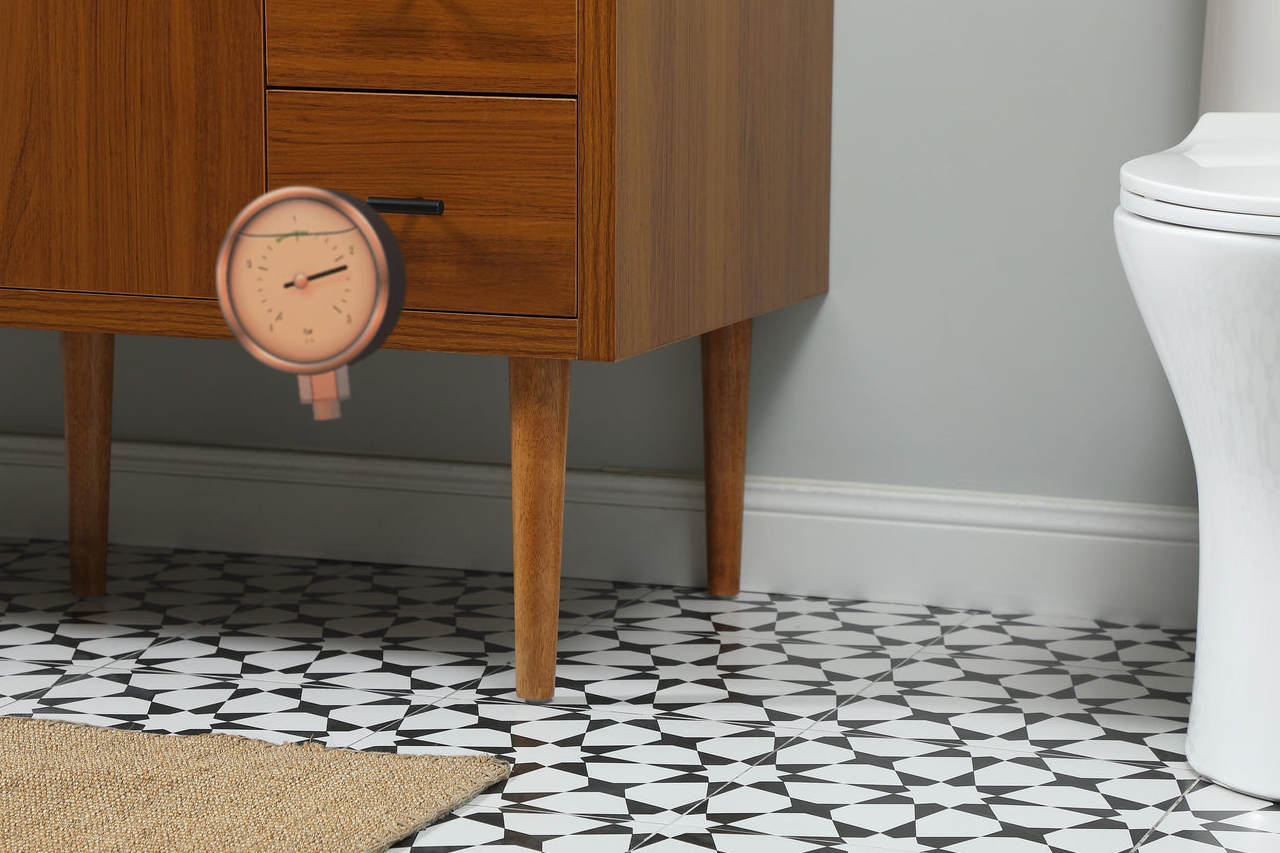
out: **2.2** bar
